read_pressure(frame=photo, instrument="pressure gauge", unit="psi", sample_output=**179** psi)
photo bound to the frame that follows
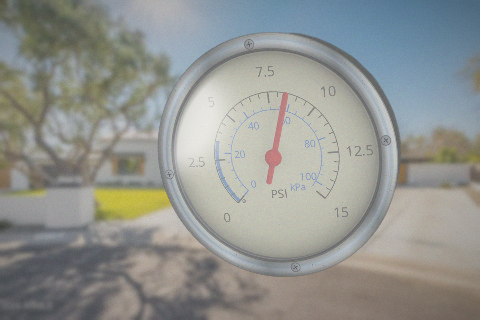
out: **8.5** psi
